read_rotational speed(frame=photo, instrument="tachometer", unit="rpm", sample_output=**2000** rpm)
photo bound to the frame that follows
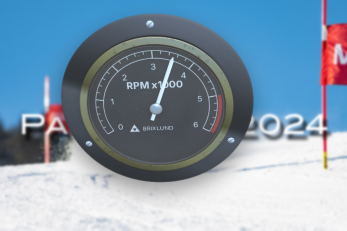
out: **3500** rpm
